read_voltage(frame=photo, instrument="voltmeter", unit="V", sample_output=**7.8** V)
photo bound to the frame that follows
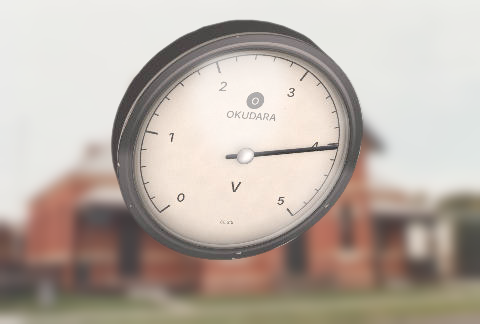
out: **4** V
